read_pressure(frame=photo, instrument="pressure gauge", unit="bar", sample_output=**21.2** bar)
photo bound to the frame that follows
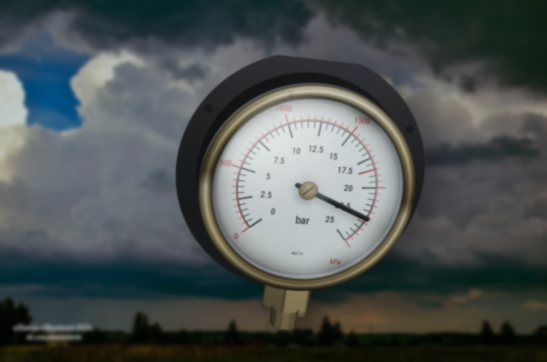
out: **22.5** bar
